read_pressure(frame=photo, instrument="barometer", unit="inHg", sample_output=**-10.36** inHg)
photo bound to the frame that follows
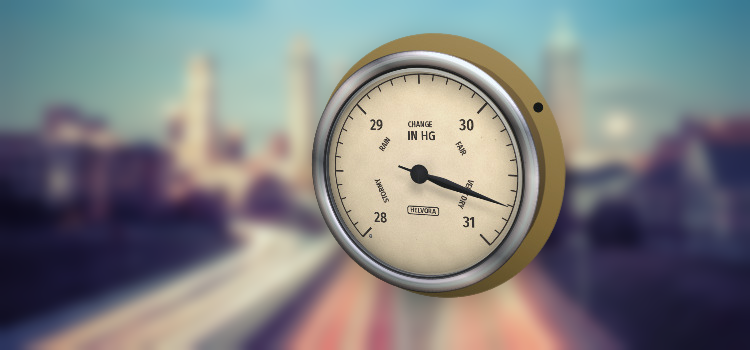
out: **30.7** inHg
